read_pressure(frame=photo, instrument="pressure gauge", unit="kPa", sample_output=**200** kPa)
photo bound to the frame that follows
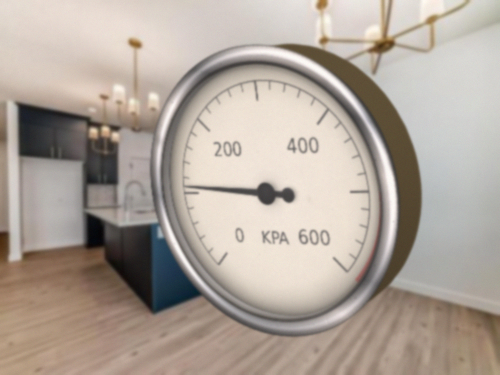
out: **110** kPa
